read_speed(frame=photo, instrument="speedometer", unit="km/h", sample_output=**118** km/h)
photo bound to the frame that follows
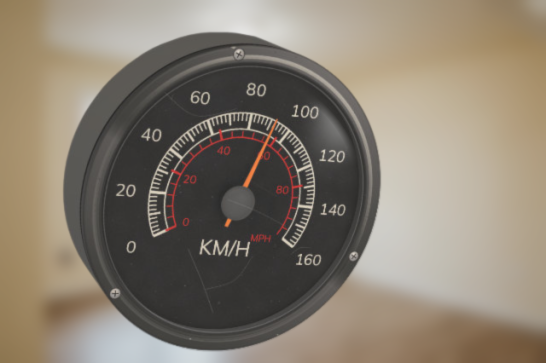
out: **90** km/h
